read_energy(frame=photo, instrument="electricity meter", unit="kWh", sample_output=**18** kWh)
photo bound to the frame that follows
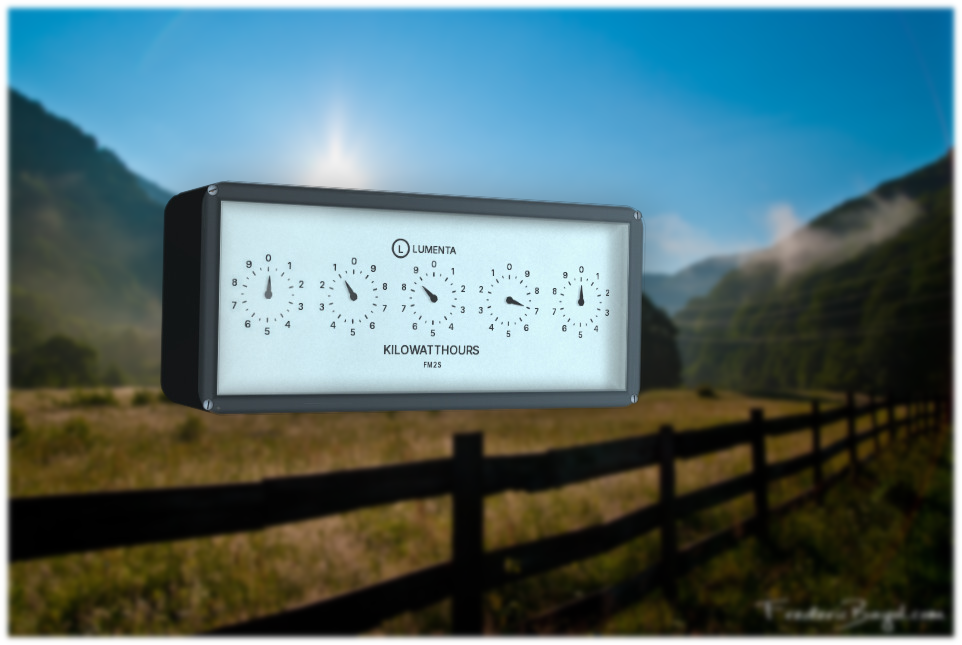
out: **870** kWh
